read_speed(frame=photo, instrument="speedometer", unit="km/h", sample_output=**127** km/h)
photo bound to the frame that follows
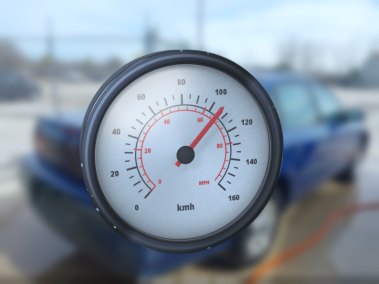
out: **105** km/h
